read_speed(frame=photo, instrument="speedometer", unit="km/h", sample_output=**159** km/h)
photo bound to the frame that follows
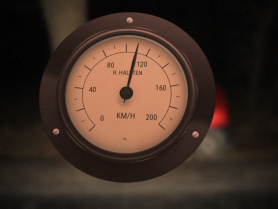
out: **110** km/h
